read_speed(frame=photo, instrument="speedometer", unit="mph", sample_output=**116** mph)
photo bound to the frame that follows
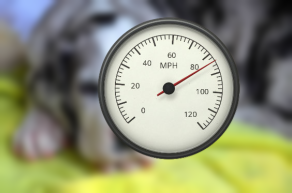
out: **84** mph
